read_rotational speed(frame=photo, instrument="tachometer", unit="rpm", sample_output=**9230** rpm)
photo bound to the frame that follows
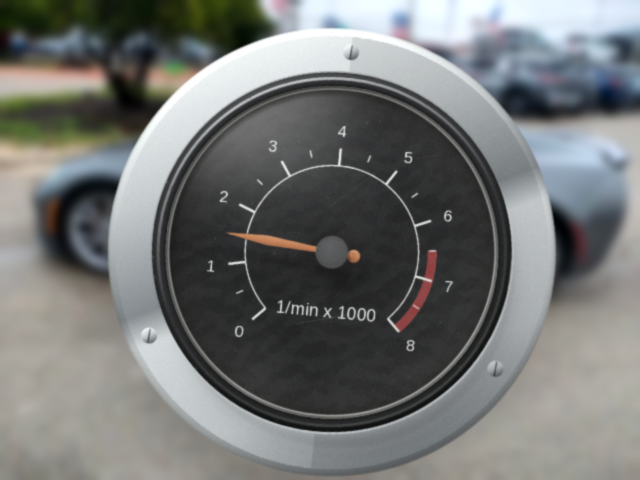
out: **1500** rpm
